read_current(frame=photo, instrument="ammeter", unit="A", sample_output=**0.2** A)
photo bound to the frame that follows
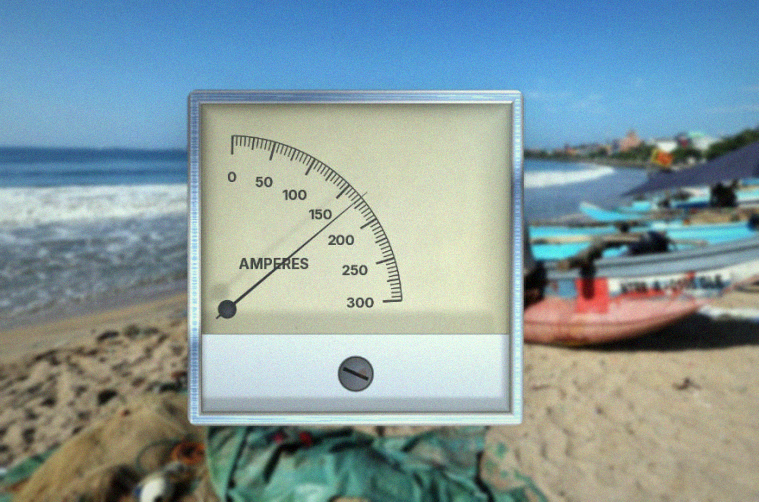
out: **170** A
